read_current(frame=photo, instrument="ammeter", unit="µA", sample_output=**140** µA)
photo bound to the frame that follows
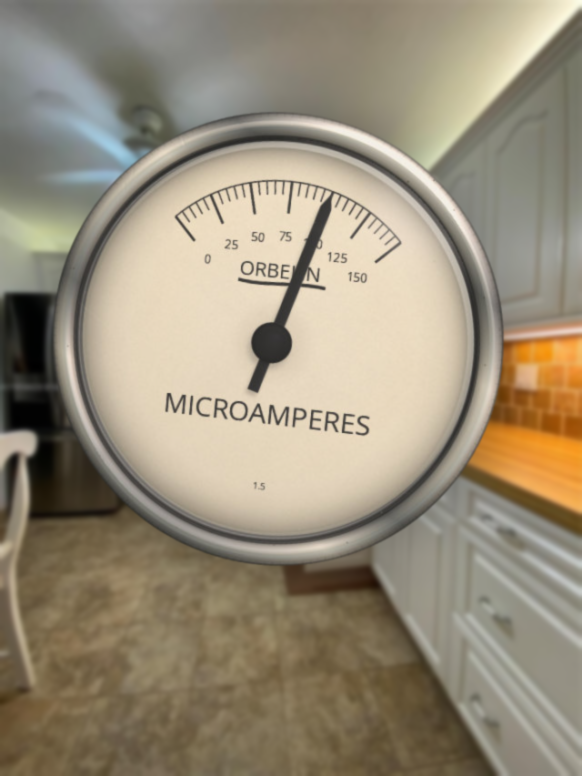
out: **100** µA
